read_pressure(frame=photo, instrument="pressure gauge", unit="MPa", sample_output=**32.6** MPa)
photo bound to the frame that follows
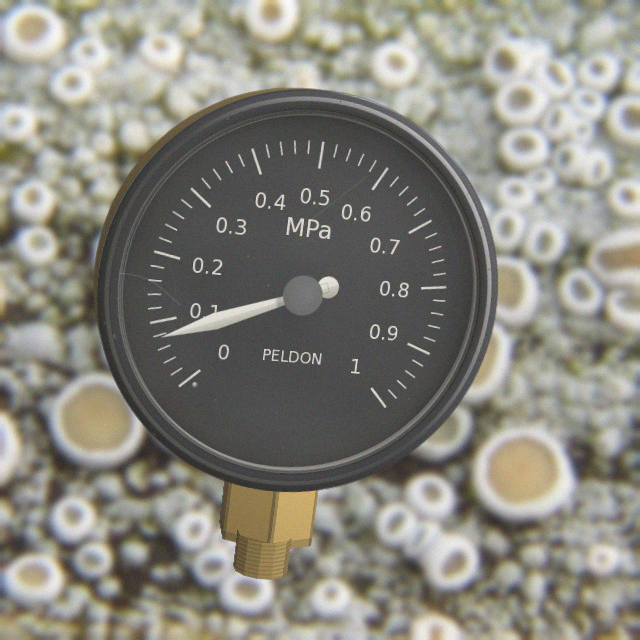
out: **0.08** MPa
